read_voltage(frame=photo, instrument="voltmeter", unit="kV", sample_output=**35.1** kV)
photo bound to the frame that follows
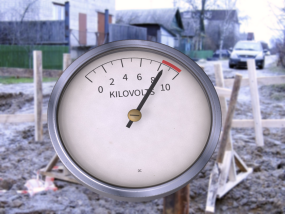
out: **8.5** kV
